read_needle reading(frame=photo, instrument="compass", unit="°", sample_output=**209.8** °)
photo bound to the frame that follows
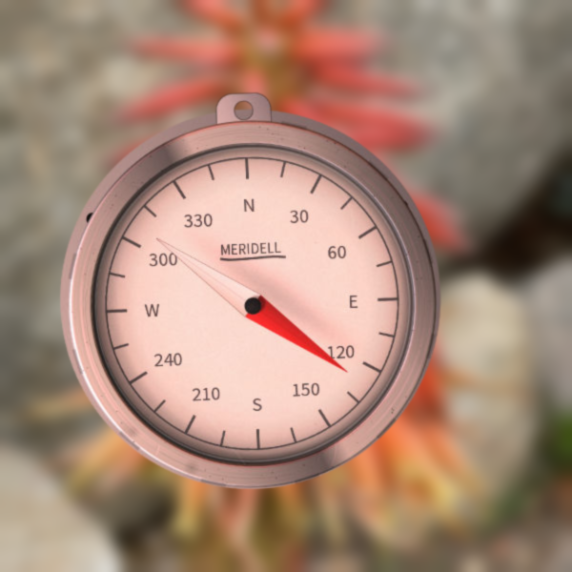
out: **127.5** °
